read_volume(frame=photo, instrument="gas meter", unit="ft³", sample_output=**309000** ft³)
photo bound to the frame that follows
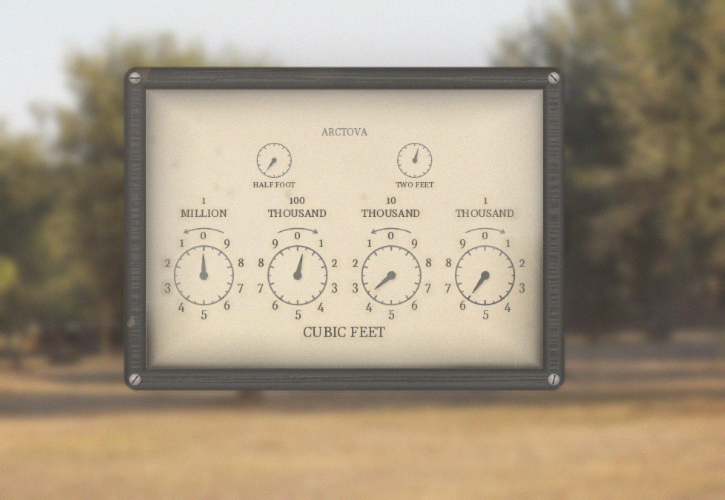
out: **3600** ft³
